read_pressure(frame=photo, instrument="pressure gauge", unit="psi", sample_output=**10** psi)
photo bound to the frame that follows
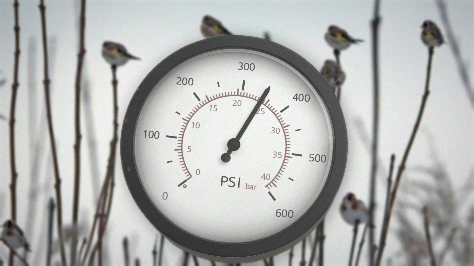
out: **350** psi
